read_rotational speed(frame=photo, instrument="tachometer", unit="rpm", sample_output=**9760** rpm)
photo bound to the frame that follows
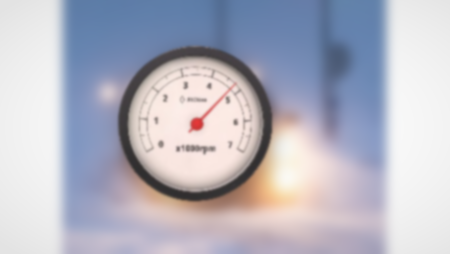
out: **4750** rpm
